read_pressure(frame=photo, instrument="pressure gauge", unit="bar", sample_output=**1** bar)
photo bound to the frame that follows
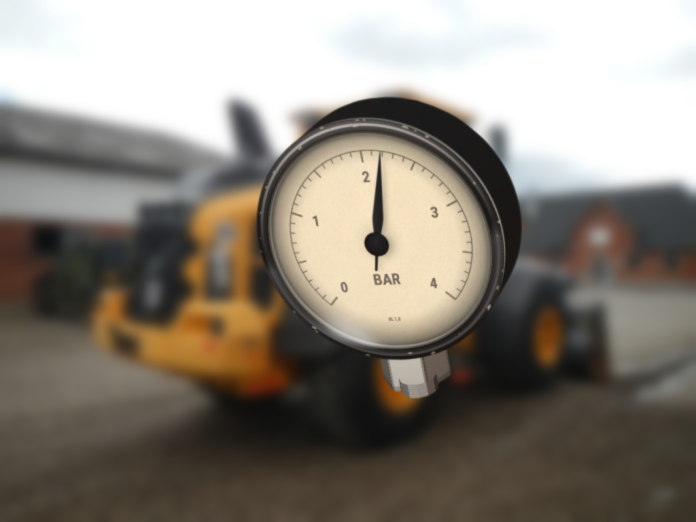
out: **2.2** bar
